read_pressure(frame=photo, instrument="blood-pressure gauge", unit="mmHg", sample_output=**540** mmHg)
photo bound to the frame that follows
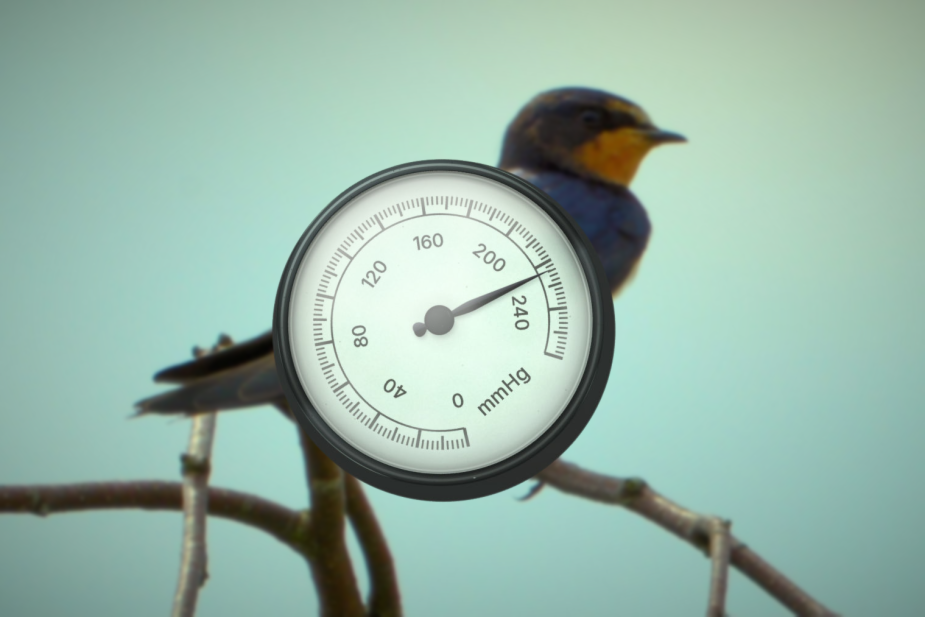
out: **224** mmHg
